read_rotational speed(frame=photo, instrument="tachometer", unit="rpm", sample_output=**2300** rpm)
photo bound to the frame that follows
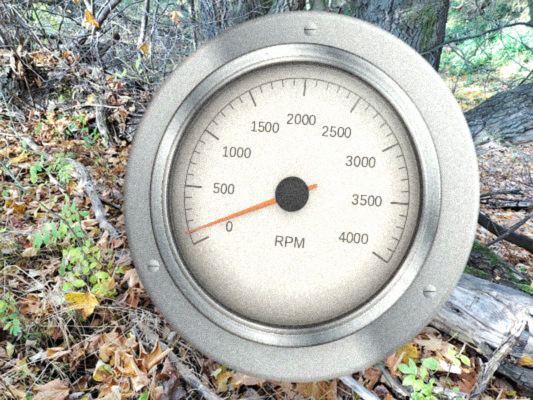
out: **100** rpm
